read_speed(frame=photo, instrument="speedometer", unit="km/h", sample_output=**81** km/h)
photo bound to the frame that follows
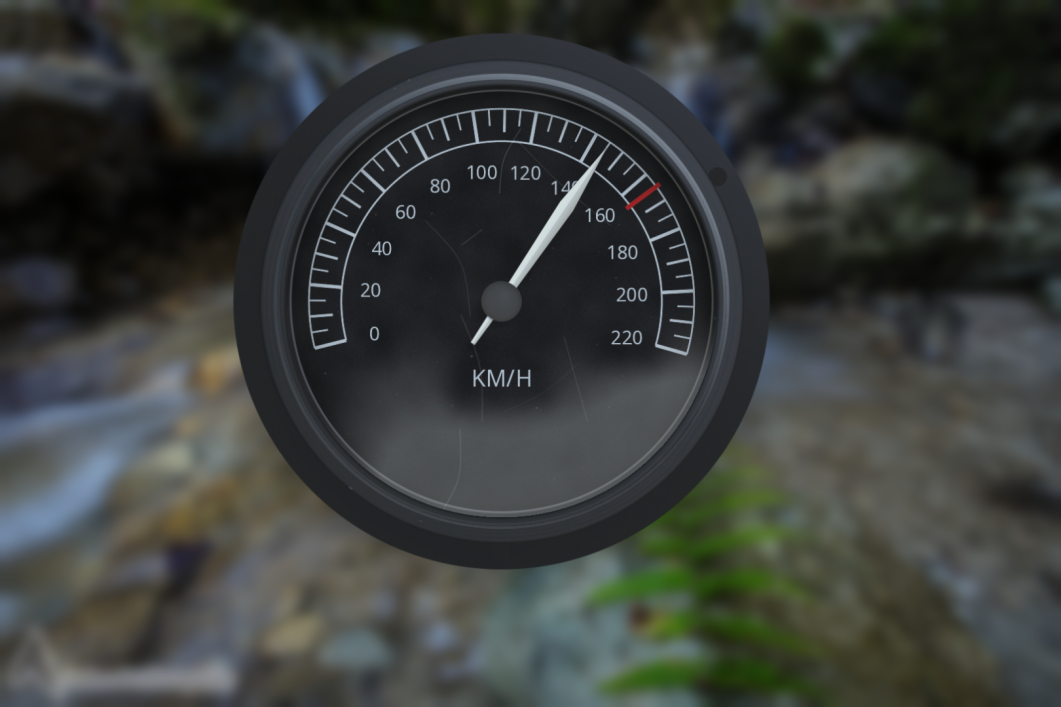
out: **145** km/h
